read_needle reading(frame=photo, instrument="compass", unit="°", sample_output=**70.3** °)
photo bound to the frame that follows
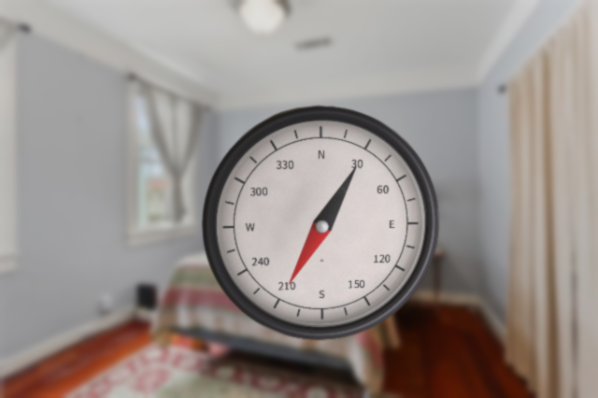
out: **210** °
